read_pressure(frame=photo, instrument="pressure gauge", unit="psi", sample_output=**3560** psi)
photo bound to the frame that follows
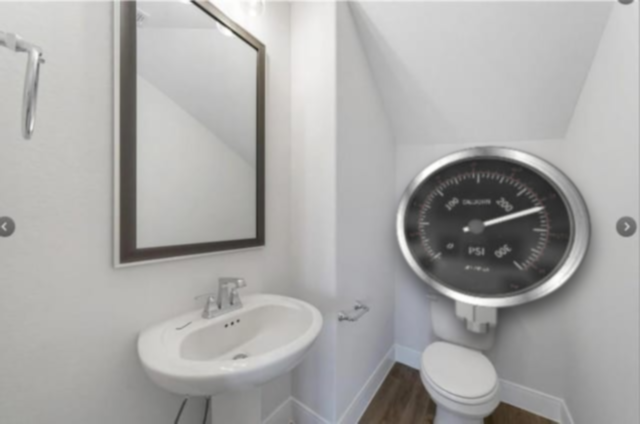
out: **225** psi
